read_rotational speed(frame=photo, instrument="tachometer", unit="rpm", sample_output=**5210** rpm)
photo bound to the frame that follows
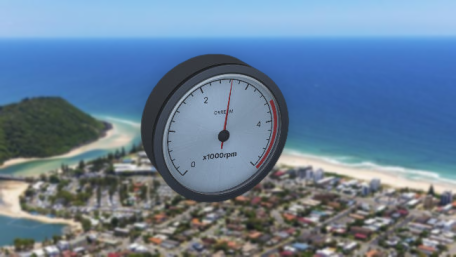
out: **2600** rpm
